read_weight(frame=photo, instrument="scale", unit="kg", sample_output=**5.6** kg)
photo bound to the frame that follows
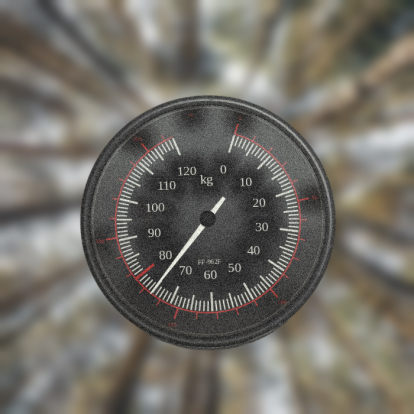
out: **75** kg
